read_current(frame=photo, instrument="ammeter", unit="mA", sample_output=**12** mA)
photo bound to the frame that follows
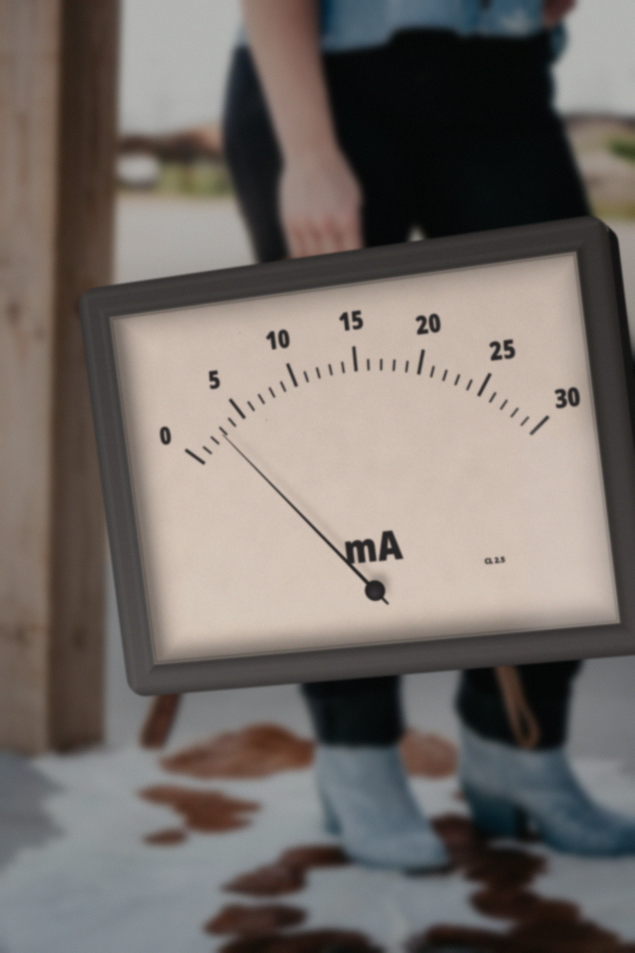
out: **3** mA
